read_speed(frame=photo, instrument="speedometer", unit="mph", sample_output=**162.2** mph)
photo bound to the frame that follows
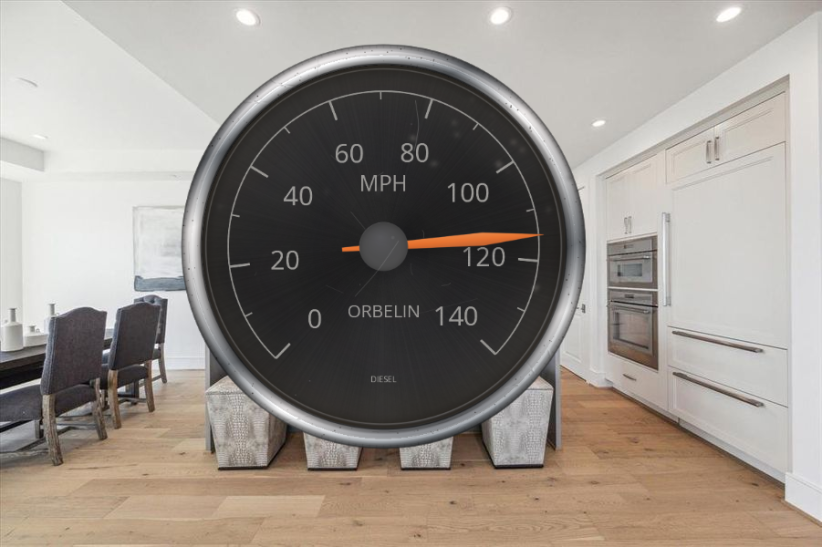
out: **115** mph
